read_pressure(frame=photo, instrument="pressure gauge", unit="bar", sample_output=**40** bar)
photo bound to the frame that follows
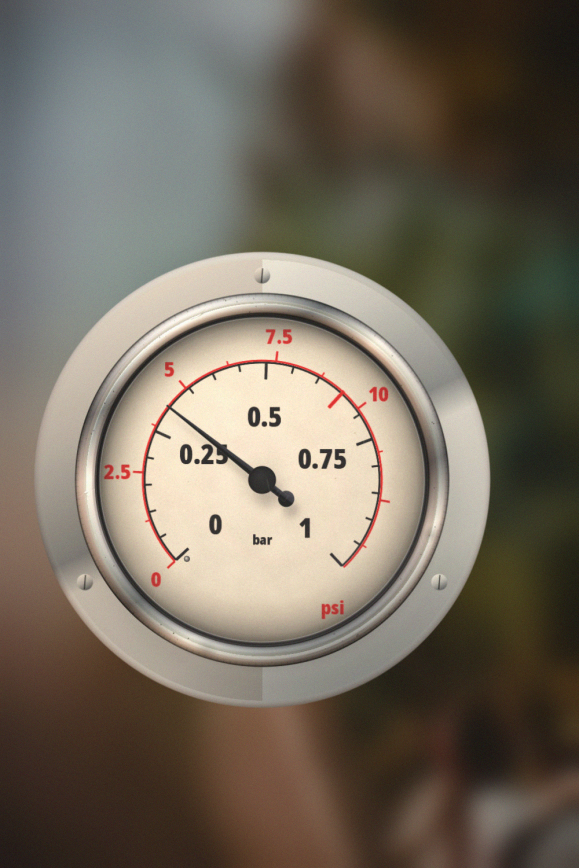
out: **0.3** bar
